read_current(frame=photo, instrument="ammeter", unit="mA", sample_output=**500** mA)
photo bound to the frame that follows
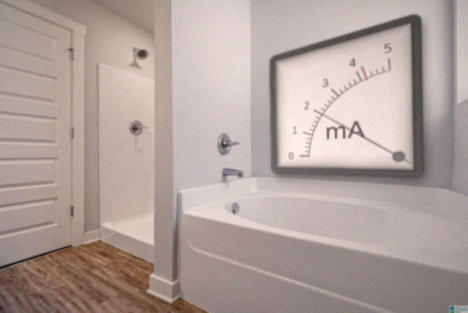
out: **2** mA
